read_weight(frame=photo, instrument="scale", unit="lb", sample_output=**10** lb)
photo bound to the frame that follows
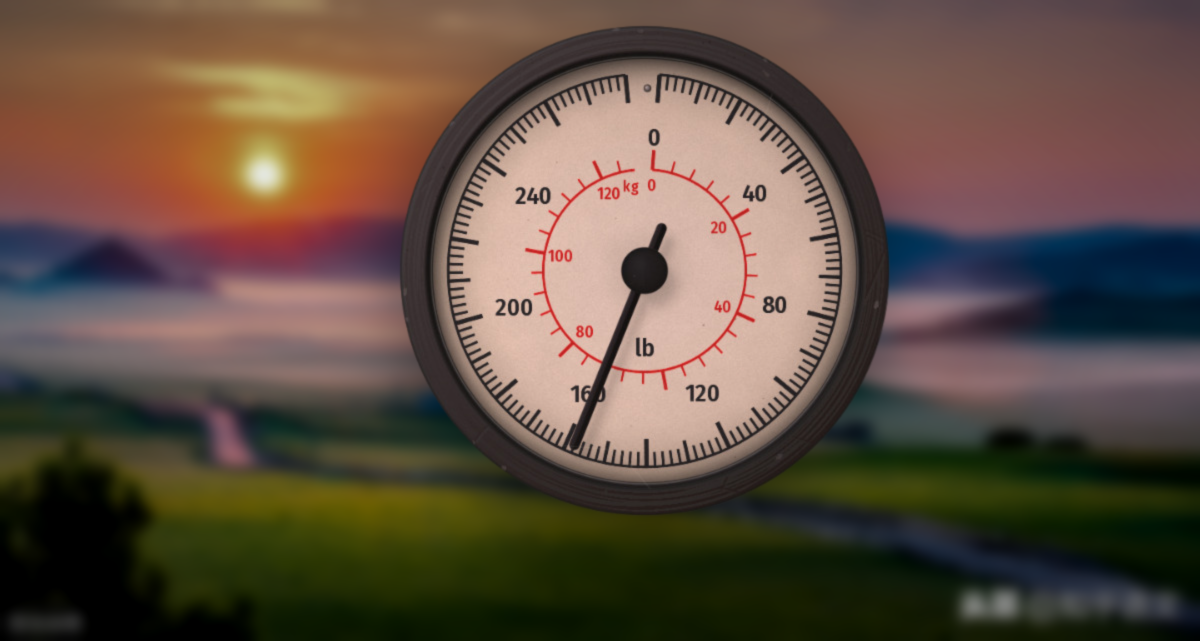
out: **158** lb
